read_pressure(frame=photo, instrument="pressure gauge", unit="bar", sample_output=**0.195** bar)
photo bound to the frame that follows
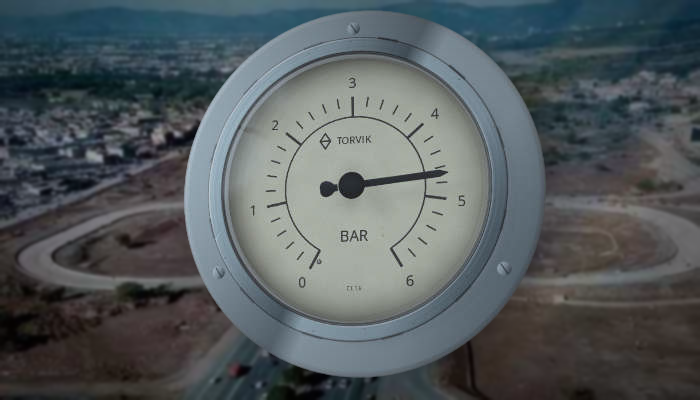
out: **4.7** bar
